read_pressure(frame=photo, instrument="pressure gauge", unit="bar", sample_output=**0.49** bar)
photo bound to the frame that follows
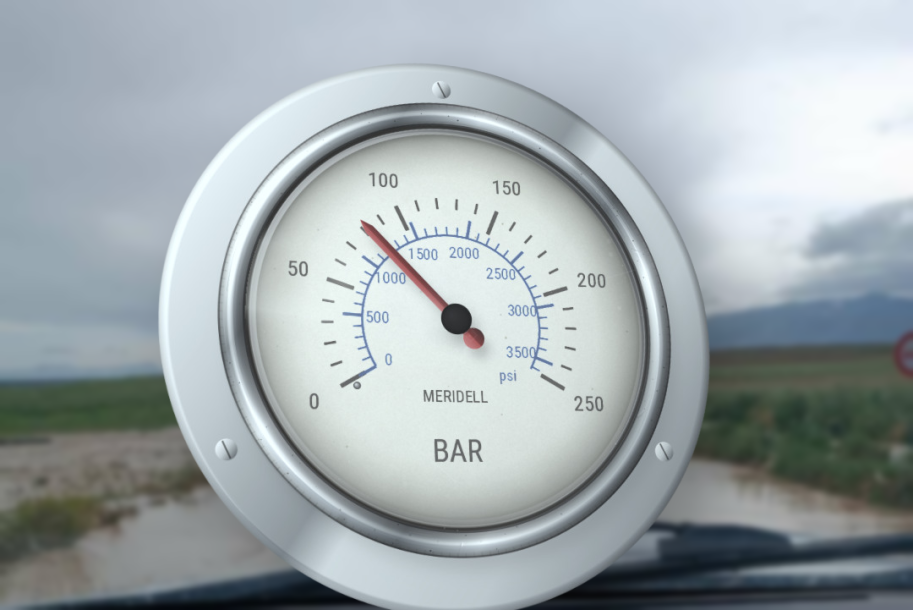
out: **80** bar
